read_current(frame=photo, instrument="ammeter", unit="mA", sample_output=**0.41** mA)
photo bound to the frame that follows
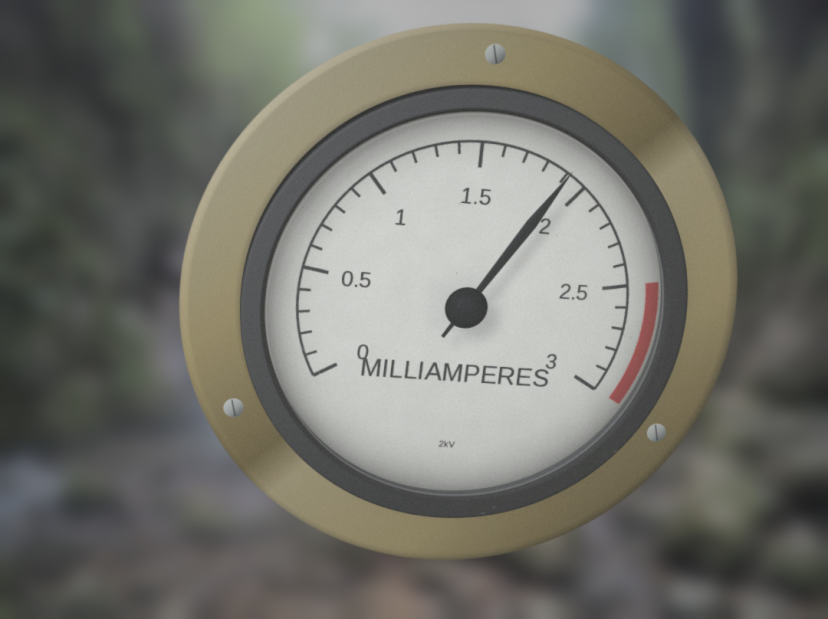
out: **1.9** mA
